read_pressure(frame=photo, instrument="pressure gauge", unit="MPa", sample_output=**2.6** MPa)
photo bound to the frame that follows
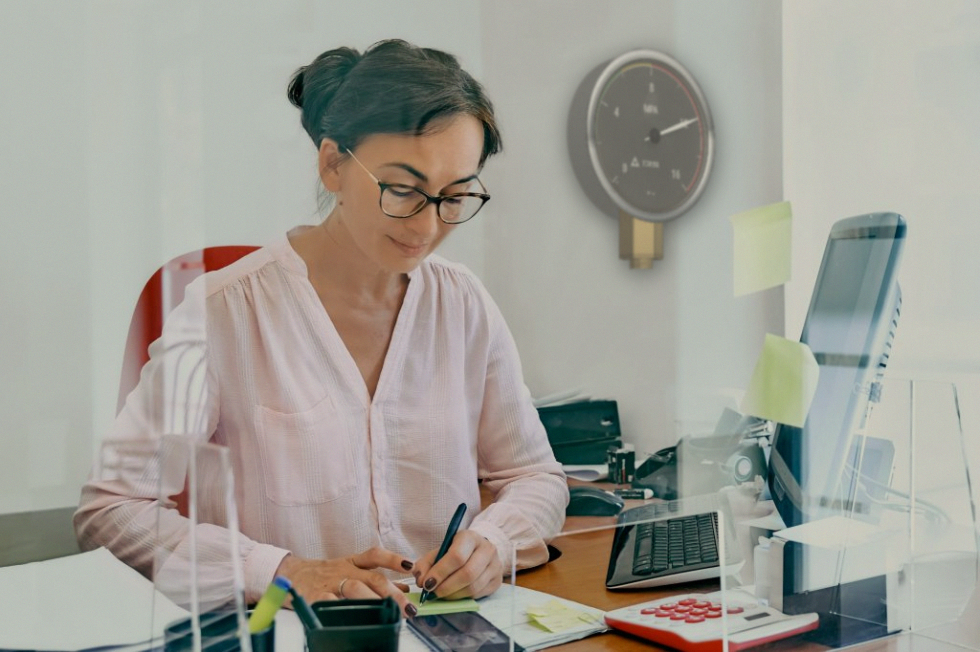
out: **12** MPa
